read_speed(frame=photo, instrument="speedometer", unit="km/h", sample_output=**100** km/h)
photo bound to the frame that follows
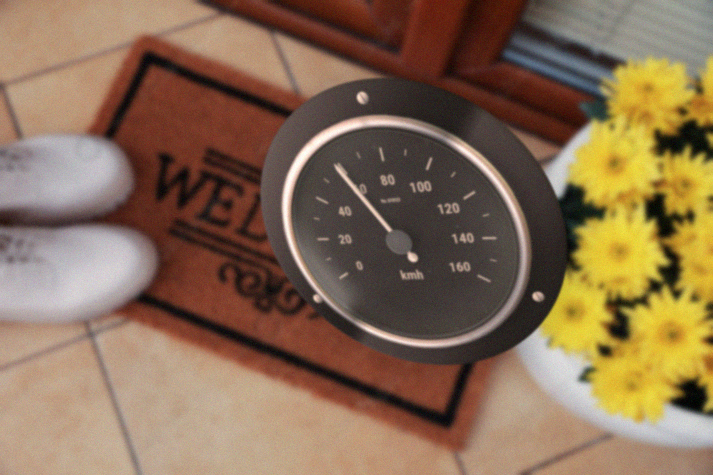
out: **60** km/h
